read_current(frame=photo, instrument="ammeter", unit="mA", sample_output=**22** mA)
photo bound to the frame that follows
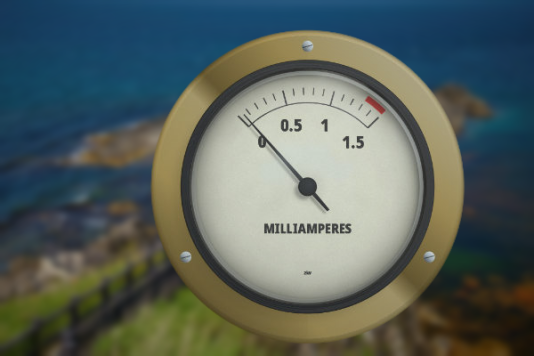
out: **0.05** mA
